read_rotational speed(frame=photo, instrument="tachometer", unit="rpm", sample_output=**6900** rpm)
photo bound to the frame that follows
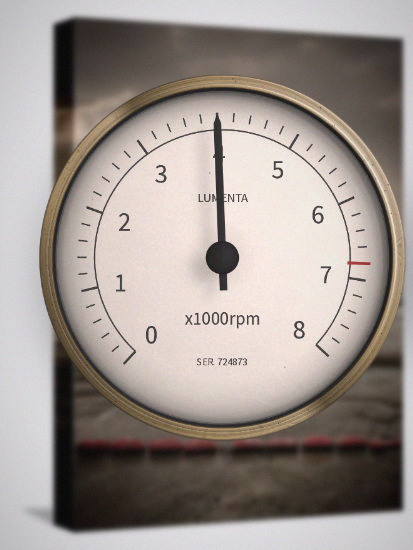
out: **4000** rpm
